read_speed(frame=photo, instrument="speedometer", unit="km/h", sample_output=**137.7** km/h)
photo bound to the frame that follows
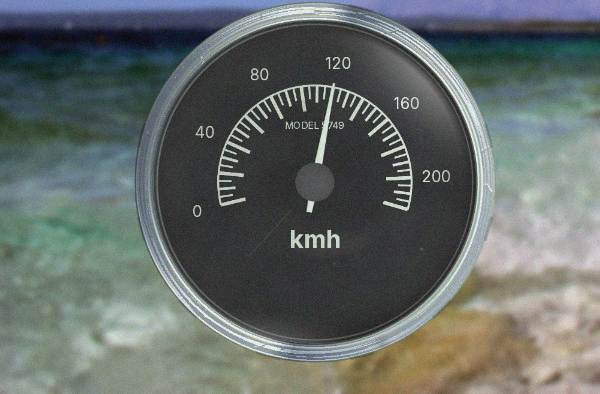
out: **120** km/h
